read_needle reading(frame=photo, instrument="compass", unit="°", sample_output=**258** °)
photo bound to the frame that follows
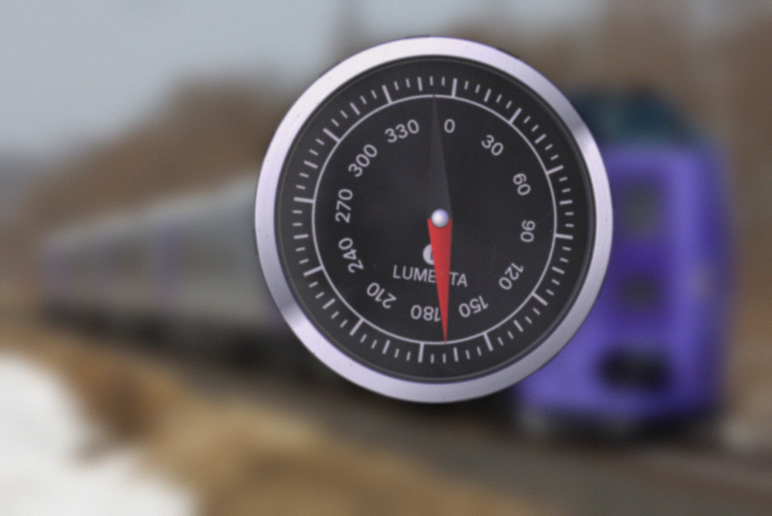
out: **170** °
